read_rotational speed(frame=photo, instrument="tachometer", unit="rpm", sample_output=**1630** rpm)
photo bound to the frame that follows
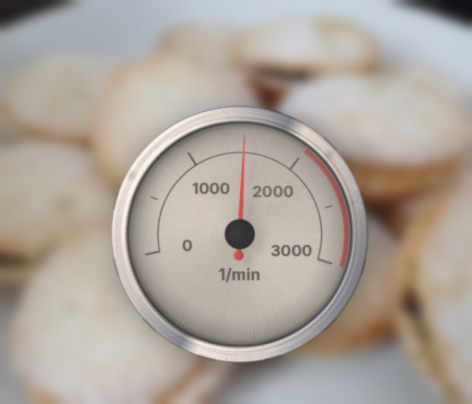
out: **1500** rpm
